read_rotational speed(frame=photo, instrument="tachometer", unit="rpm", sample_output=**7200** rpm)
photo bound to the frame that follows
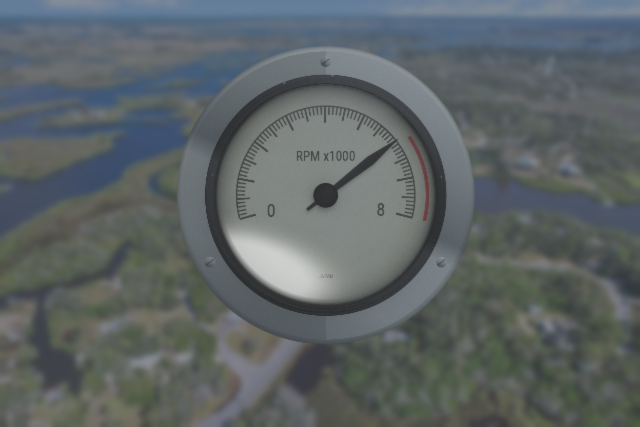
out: **6000** rpm
